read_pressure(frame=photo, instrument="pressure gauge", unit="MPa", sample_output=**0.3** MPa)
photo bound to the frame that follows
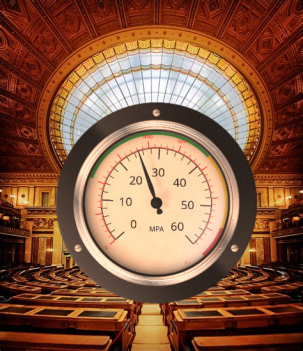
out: **25** MPa
